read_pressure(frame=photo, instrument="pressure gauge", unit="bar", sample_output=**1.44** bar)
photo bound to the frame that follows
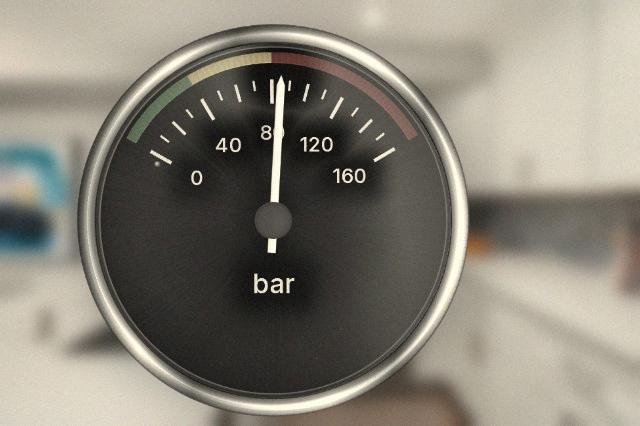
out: **85** bar
